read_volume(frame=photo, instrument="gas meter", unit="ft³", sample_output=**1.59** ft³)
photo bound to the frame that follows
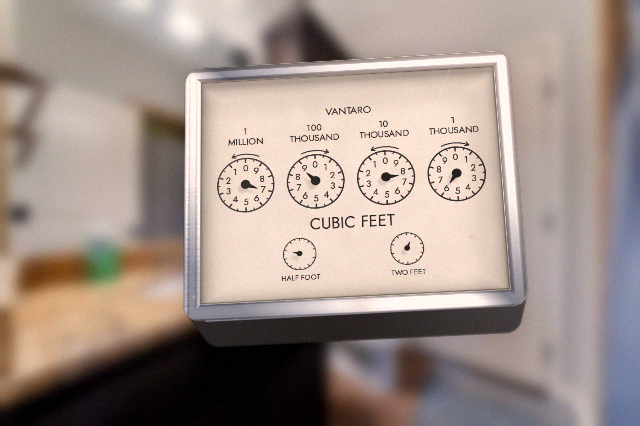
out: **687600** ft³
